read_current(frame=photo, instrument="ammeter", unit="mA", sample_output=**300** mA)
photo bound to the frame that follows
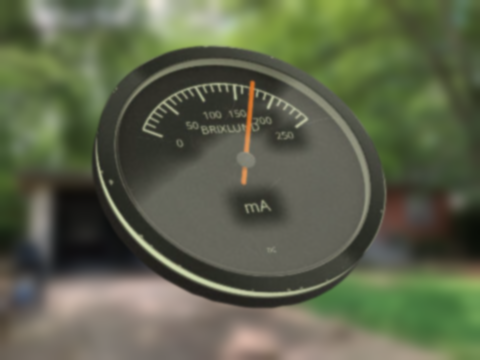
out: **170** mA
